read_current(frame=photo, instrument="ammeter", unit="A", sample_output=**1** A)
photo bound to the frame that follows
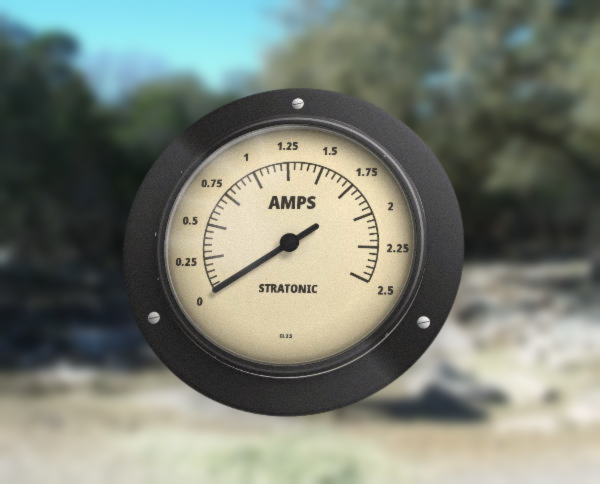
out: **0** A
